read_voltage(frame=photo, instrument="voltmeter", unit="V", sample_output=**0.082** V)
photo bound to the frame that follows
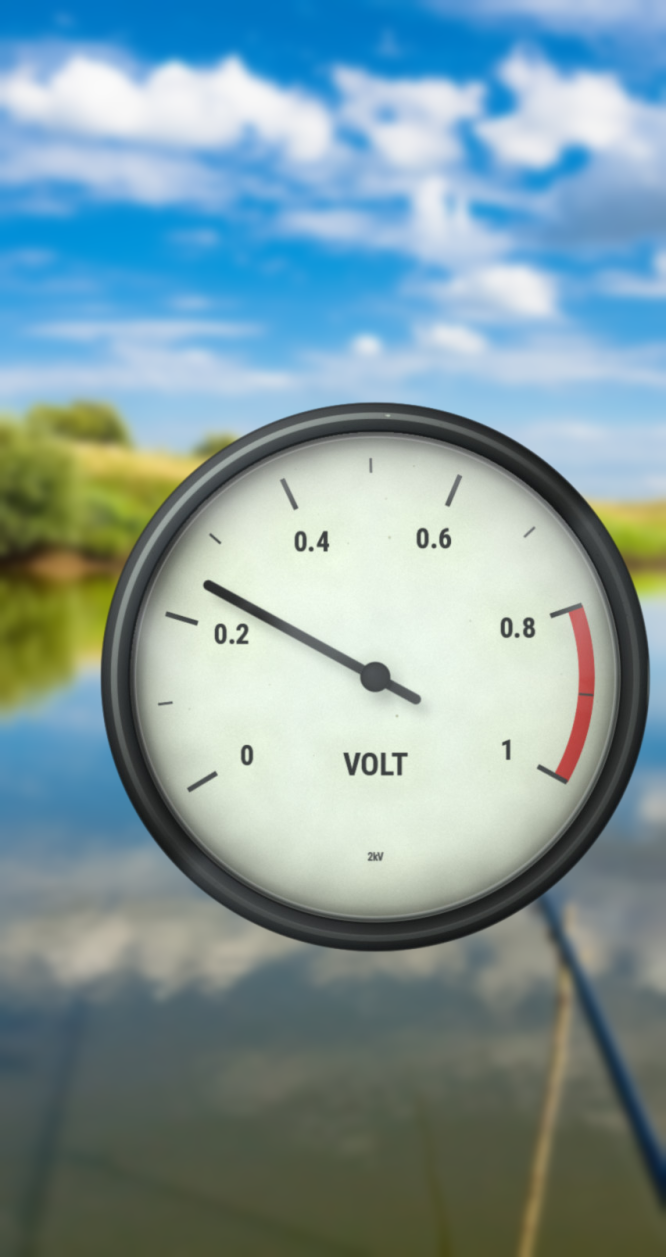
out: **0.25** V
